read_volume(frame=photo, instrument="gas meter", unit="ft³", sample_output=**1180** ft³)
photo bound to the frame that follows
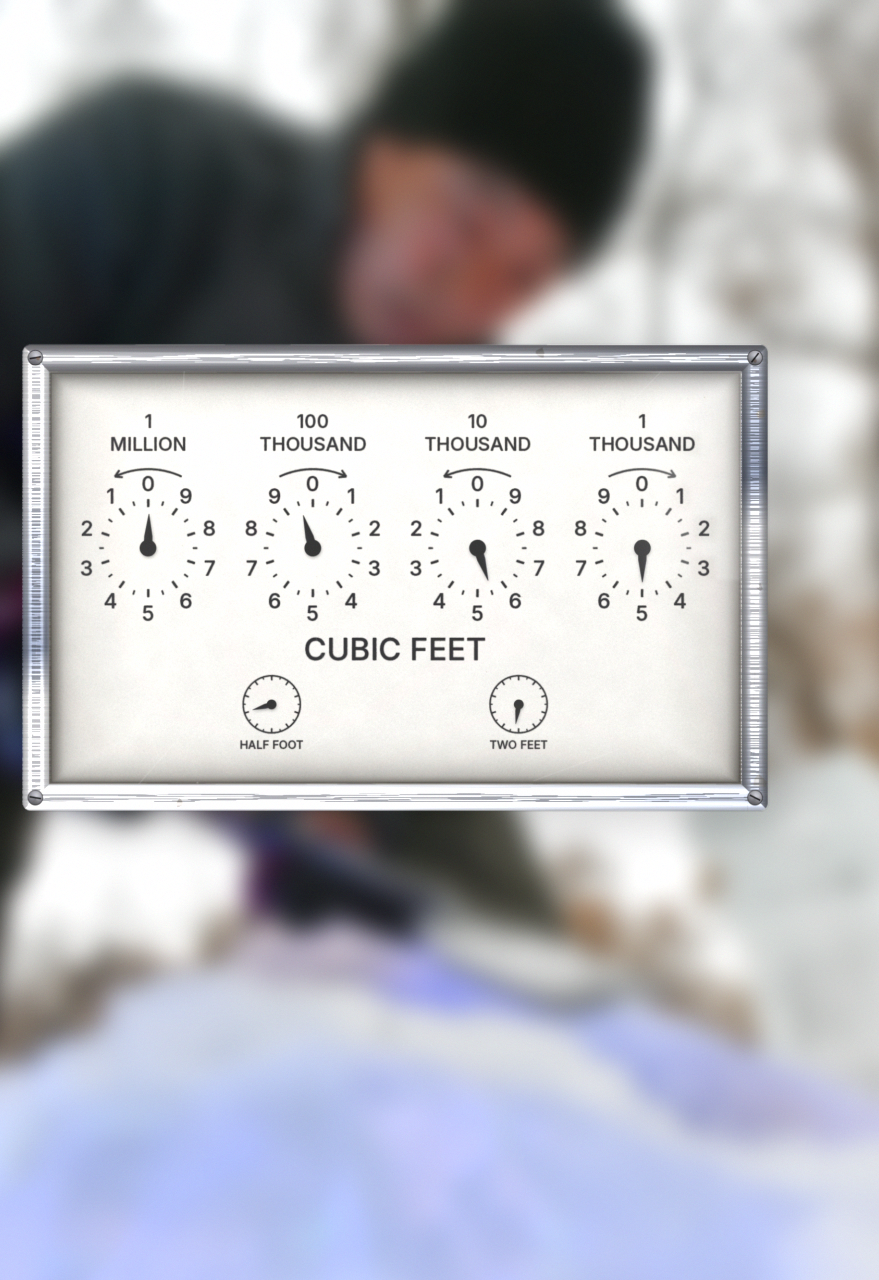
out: **995500** ft³
